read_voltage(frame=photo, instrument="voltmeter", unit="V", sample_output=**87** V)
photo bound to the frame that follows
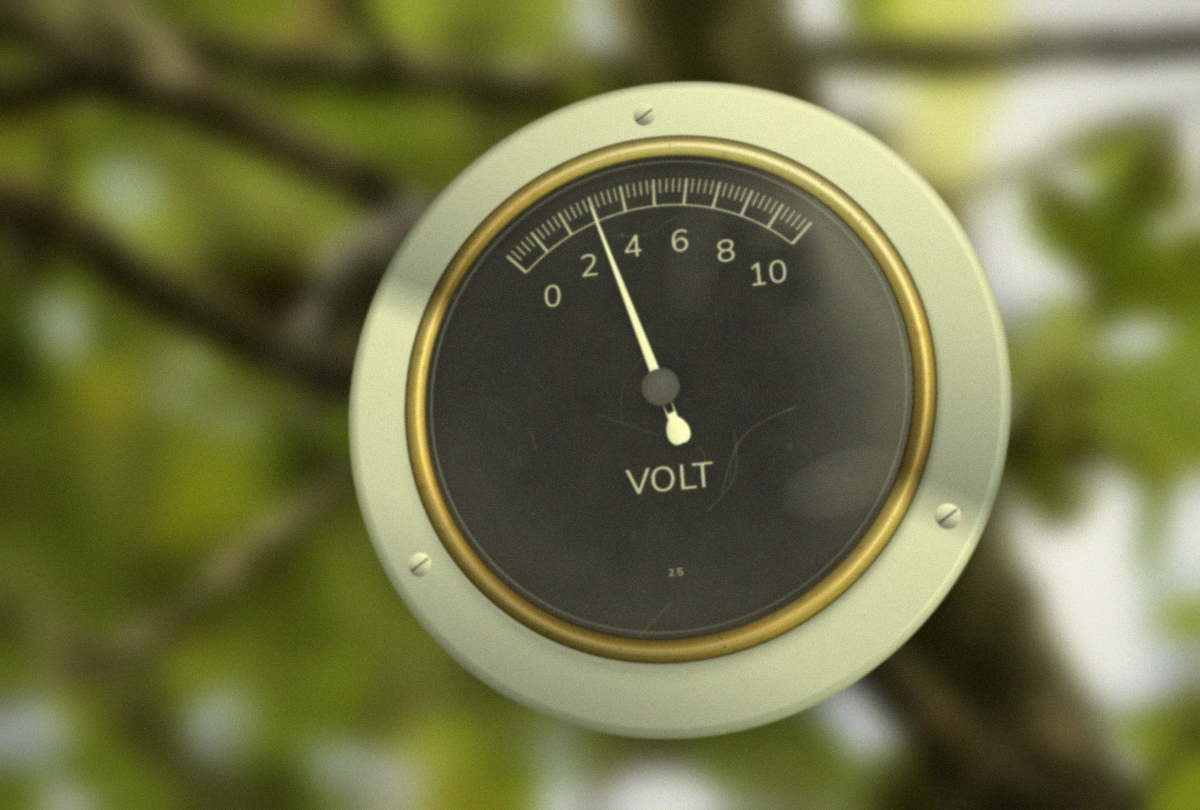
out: **3** V
